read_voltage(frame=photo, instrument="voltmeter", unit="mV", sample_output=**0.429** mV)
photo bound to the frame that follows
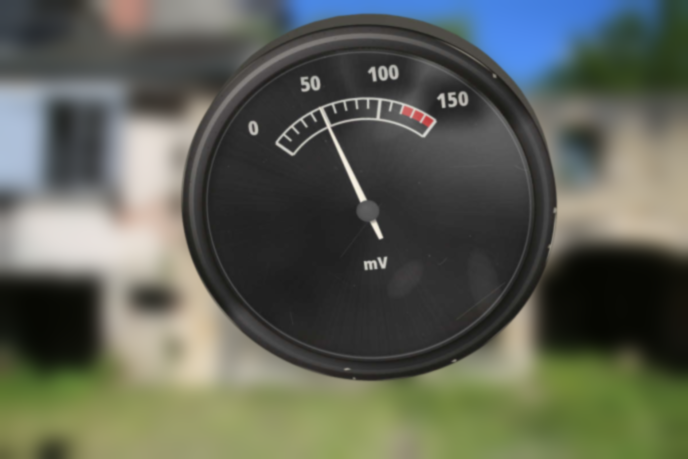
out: **50** mV
